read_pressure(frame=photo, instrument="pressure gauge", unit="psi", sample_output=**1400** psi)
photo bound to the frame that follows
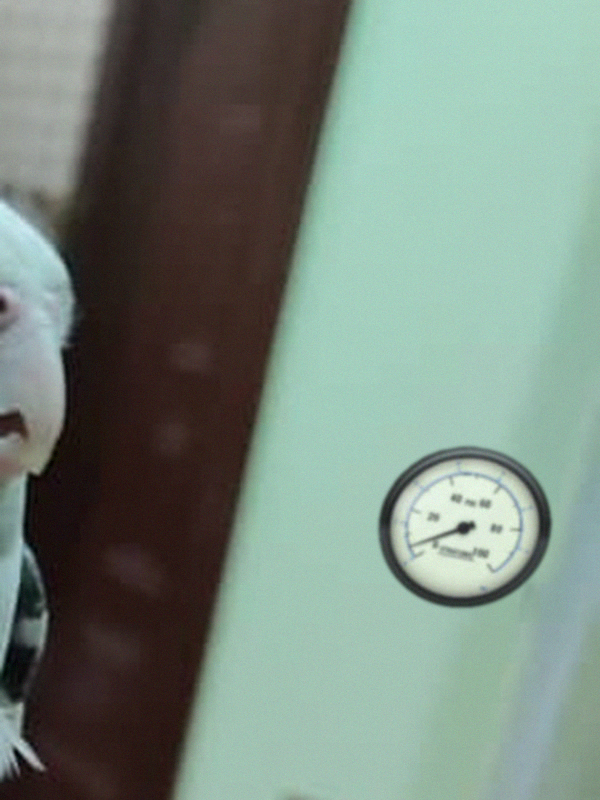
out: **5** psi
